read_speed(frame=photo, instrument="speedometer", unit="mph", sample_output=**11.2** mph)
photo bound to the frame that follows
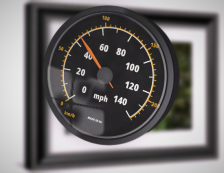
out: **45** mph
